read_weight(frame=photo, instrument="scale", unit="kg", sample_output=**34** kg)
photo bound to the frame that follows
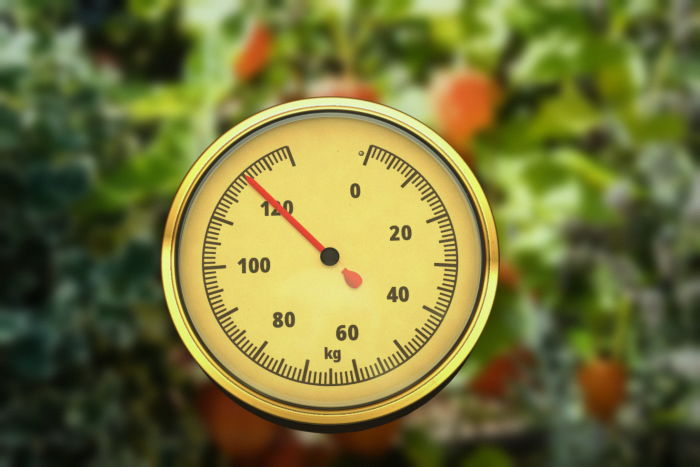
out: **120** kg
